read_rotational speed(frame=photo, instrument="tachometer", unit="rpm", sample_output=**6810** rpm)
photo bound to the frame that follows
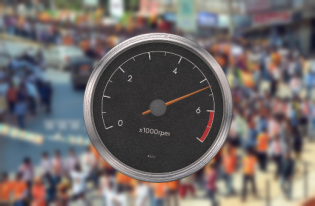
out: **5250** rpm
